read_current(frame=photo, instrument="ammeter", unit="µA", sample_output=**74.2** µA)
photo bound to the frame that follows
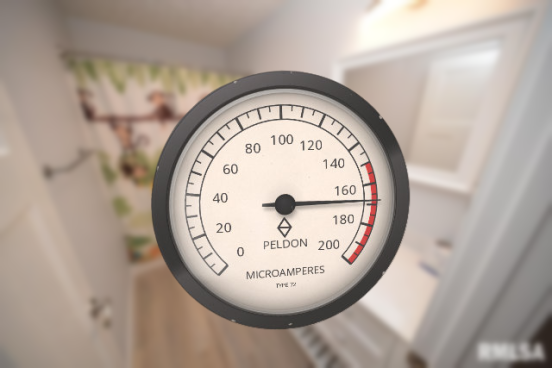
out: **167.5** µA
